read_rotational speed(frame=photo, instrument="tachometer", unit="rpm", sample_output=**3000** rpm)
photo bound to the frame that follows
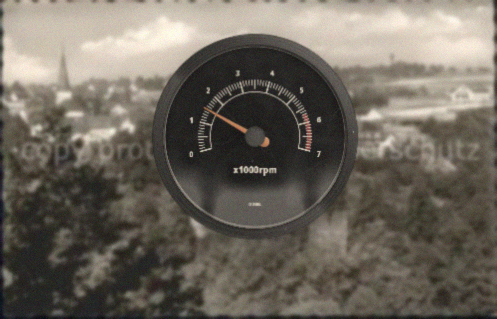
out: **1500** rpm
